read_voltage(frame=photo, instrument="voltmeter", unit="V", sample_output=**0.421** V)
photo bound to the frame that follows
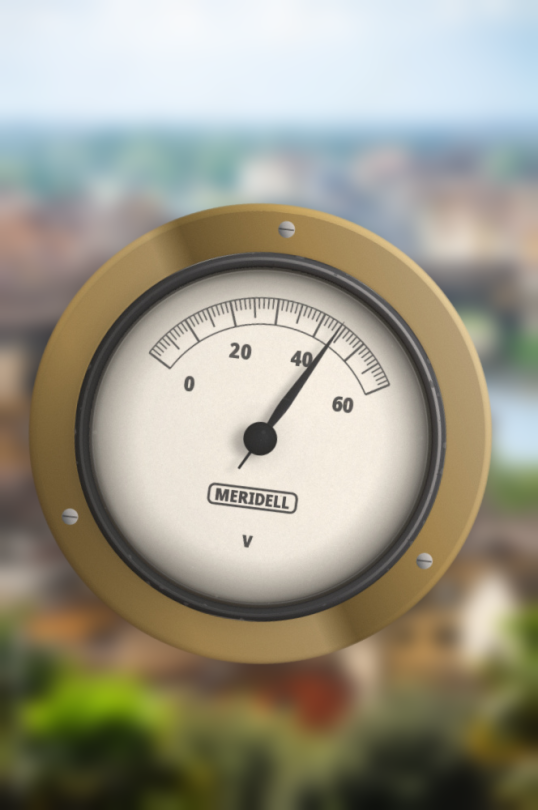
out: **44** V
